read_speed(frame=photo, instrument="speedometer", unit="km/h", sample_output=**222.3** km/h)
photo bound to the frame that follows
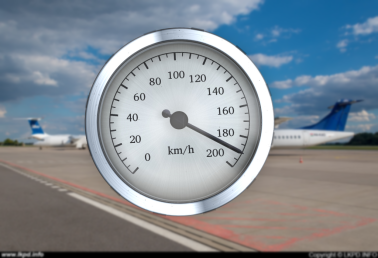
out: **190** km/h
